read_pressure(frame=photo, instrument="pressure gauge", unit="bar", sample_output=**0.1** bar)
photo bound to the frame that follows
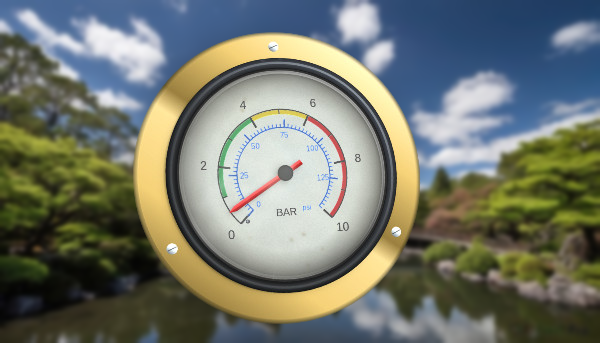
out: **0.5** bar
